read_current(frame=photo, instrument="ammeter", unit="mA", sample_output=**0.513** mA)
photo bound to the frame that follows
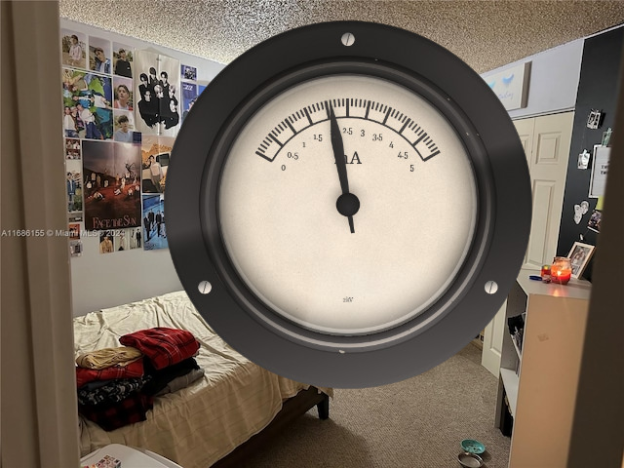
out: **2.1** mA
